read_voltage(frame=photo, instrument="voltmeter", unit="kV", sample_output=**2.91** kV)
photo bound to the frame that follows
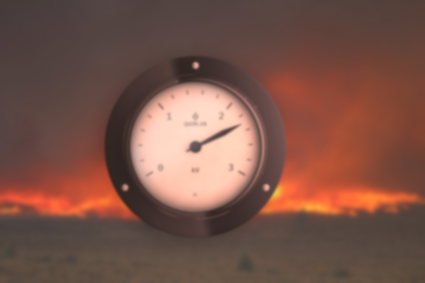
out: **2.3** kV
